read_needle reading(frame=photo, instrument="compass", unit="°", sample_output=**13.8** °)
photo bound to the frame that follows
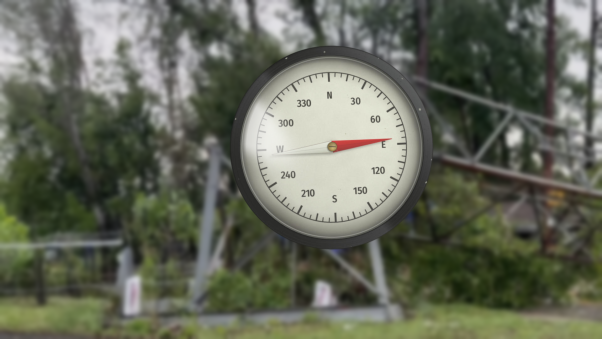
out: **85** °
